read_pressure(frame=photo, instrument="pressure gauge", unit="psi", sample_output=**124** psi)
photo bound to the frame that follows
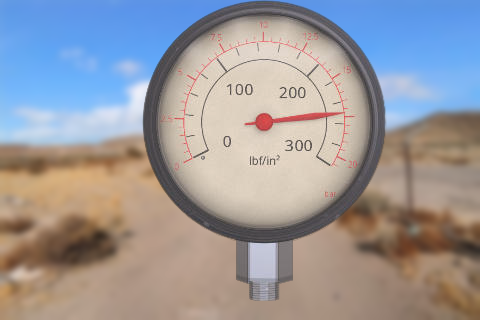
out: **250** psi
